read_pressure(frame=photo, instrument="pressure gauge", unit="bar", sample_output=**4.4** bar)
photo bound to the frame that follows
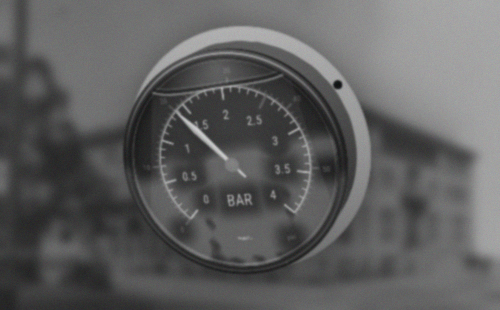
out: **1.4** bar
